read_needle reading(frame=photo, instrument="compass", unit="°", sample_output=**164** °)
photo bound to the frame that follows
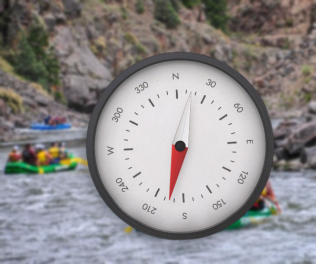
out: **195** °
